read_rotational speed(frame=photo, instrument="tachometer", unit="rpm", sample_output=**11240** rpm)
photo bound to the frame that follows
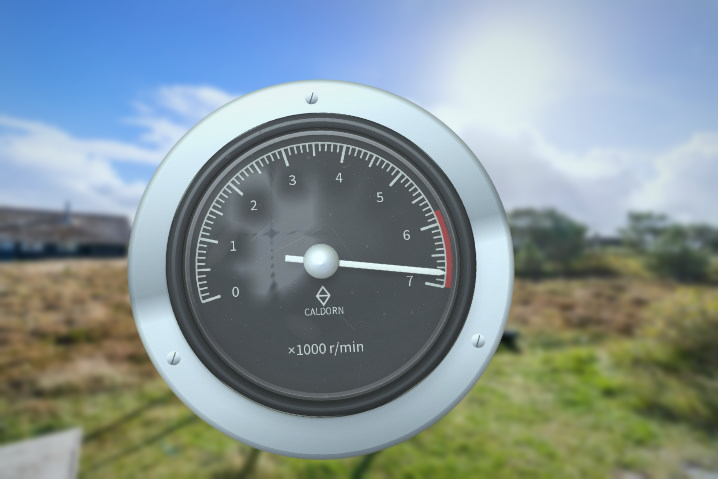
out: **6800** rpm
